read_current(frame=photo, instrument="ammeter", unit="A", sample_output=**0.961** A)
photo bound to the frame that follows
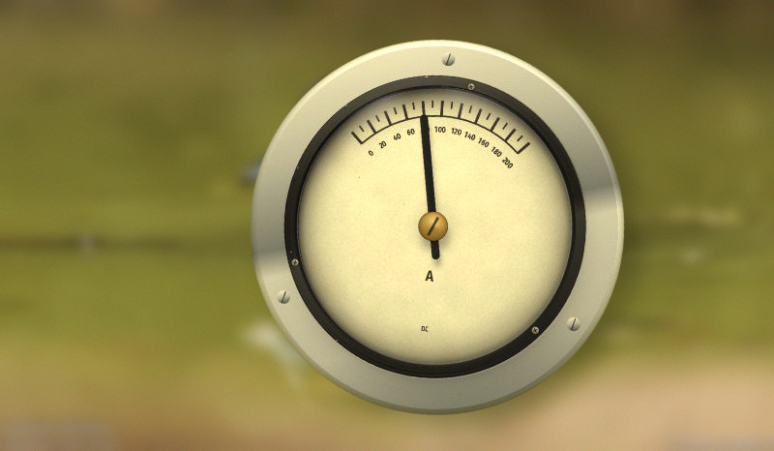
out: **80** A
